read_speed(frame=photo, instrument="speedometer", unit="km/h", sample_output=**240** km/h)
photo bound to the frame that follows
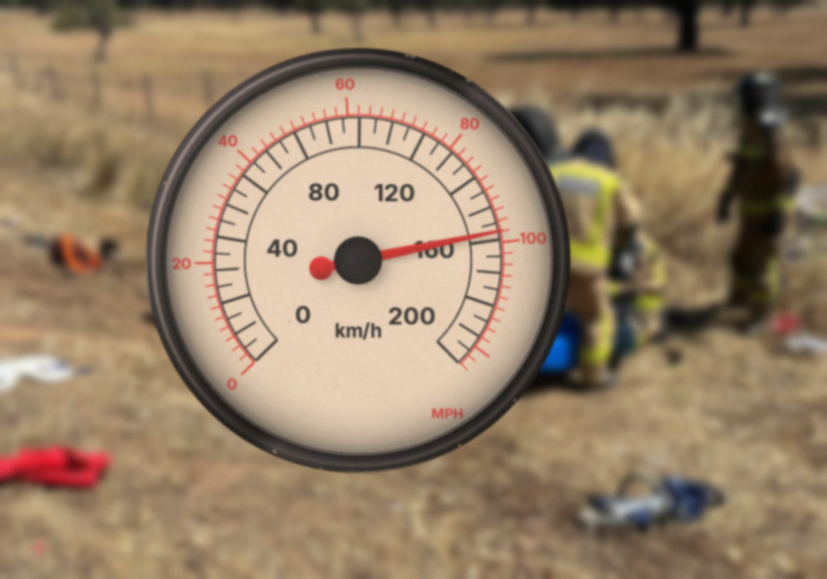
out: **157.5** km/h
